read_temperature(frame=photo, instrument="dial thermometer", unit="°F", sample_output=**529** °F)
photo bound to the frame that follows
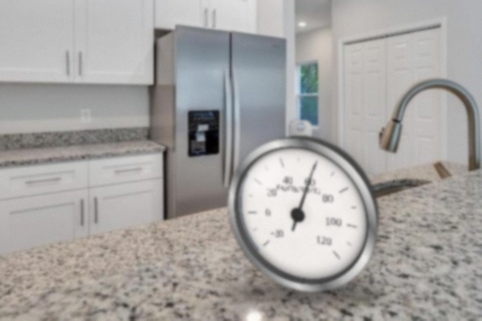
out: **60** °F
